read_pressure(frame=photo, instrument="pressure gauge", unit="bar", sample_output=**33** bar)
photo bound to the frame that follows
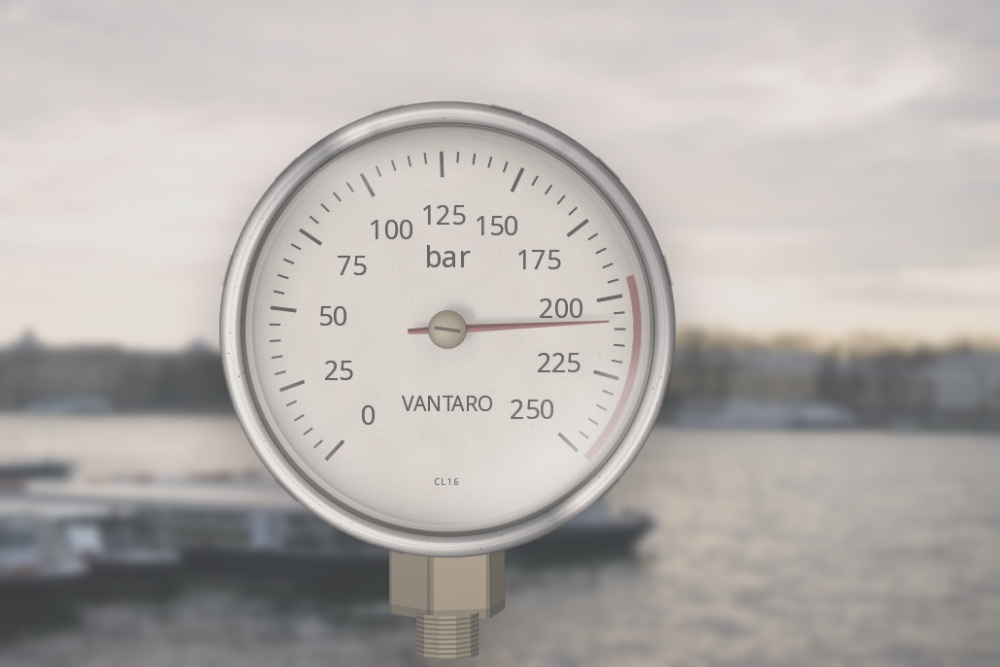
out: **207.5** bar
